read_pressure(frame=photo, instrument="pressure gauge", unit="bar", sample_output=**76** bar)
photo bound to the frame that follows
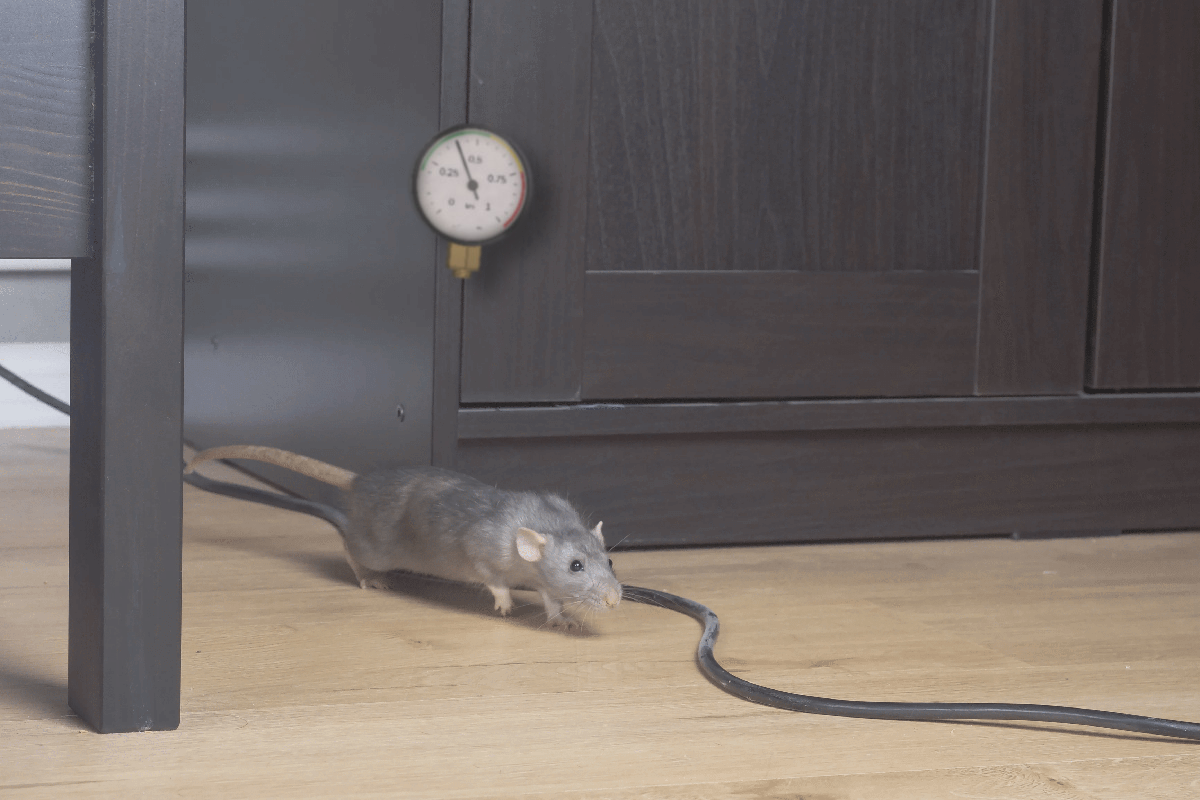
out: **0.4** bar
